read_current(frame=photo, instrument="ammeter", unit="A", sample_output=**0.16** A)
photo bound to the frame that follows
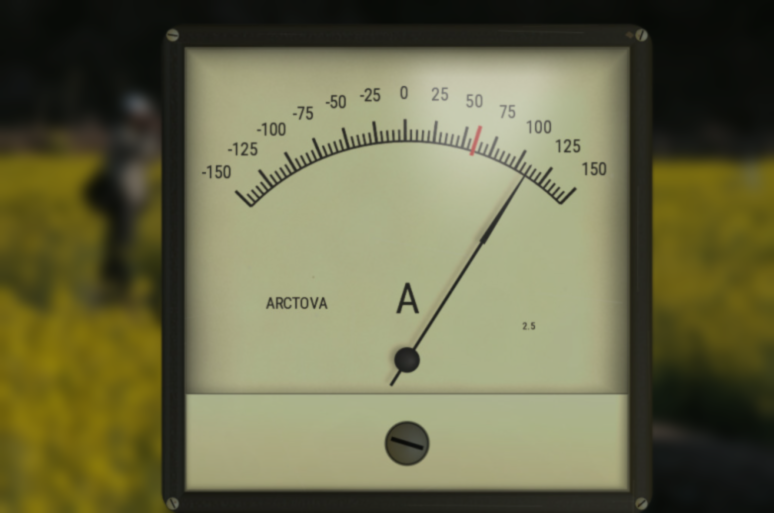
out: **110** A
